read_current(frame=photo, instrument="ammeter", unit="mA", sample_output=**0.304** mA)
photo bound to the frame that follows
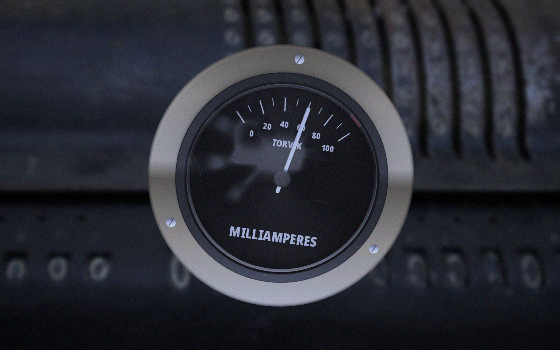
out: **60** mA
